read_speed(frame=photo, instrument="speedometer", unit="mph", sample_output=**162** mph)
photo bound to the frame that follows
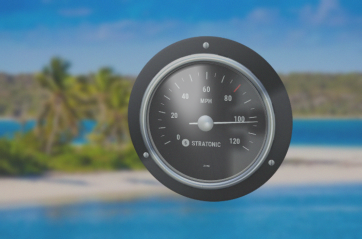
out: **102.5** mph
